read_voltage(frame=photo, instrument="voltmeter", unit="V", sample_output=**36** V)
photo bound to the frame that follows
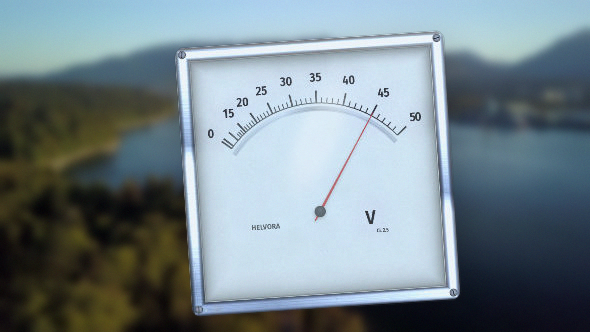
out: **45** V
